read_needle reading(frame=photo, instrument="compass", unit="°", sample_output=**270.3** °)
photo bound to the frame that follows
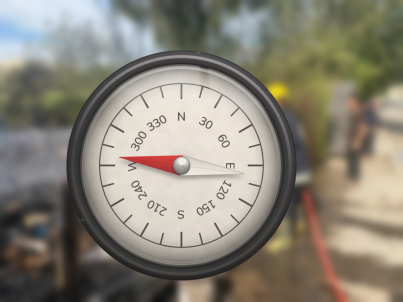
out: **277.5** °
